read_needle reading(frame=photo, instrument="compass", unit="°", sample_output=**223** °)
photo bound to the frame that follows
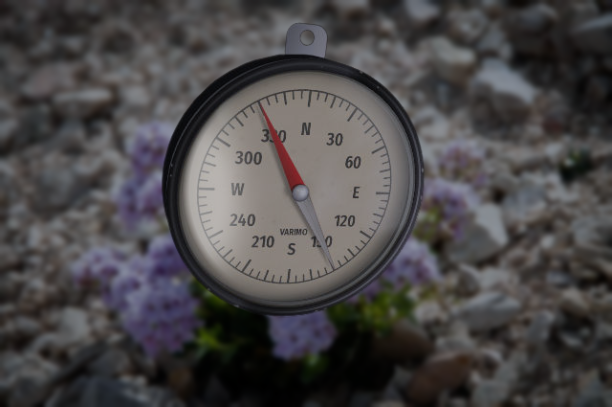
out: **330** °
